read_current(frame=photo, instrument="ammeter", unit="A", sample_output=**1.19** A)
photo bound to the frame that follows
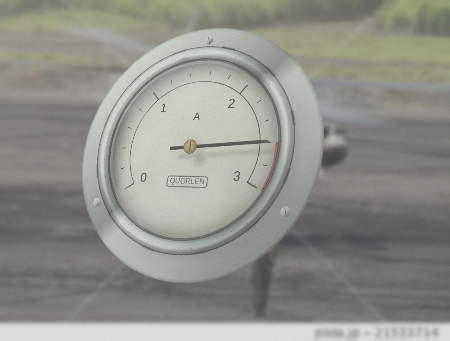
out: **2.6** A
